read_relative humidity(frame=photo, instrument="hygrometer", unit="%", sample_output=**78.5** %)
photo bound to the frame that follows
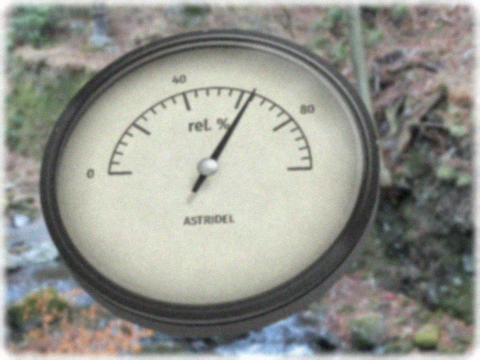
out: **64** %
